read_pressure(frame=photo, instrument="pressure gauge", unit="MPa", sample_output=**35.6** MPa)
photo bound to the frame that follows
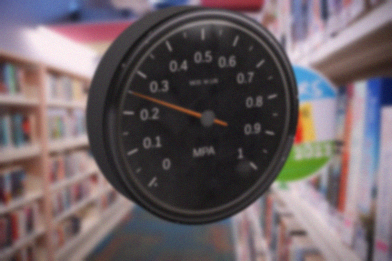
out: **0.25** MPa
